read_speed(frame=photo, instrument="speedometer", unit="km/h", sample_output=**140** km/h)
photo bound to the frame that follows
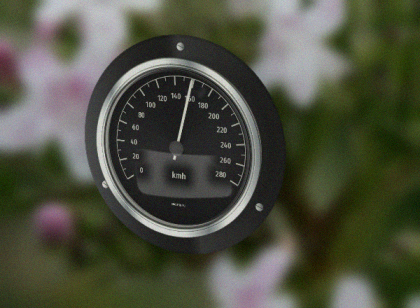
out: **160** km/h
